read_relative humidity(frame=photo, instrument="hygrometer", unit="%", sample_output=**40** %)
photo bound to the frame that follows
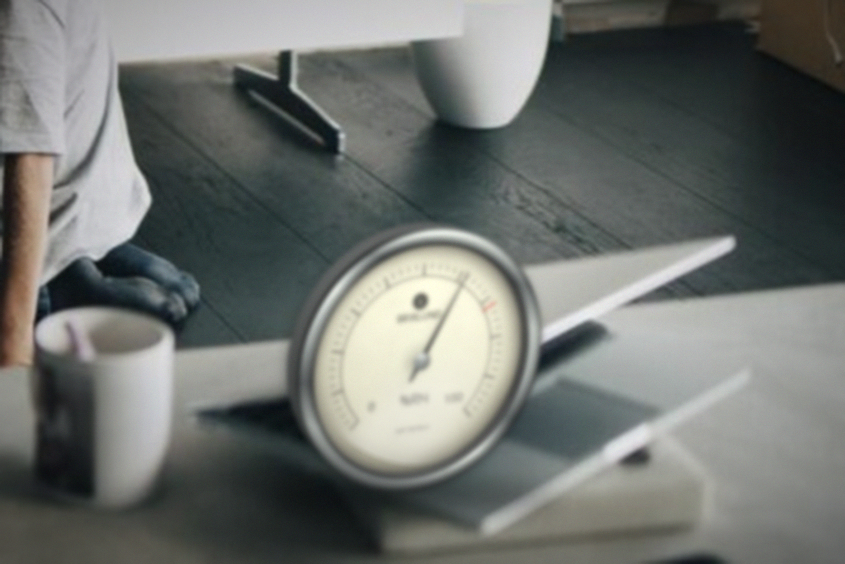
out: **60** %
